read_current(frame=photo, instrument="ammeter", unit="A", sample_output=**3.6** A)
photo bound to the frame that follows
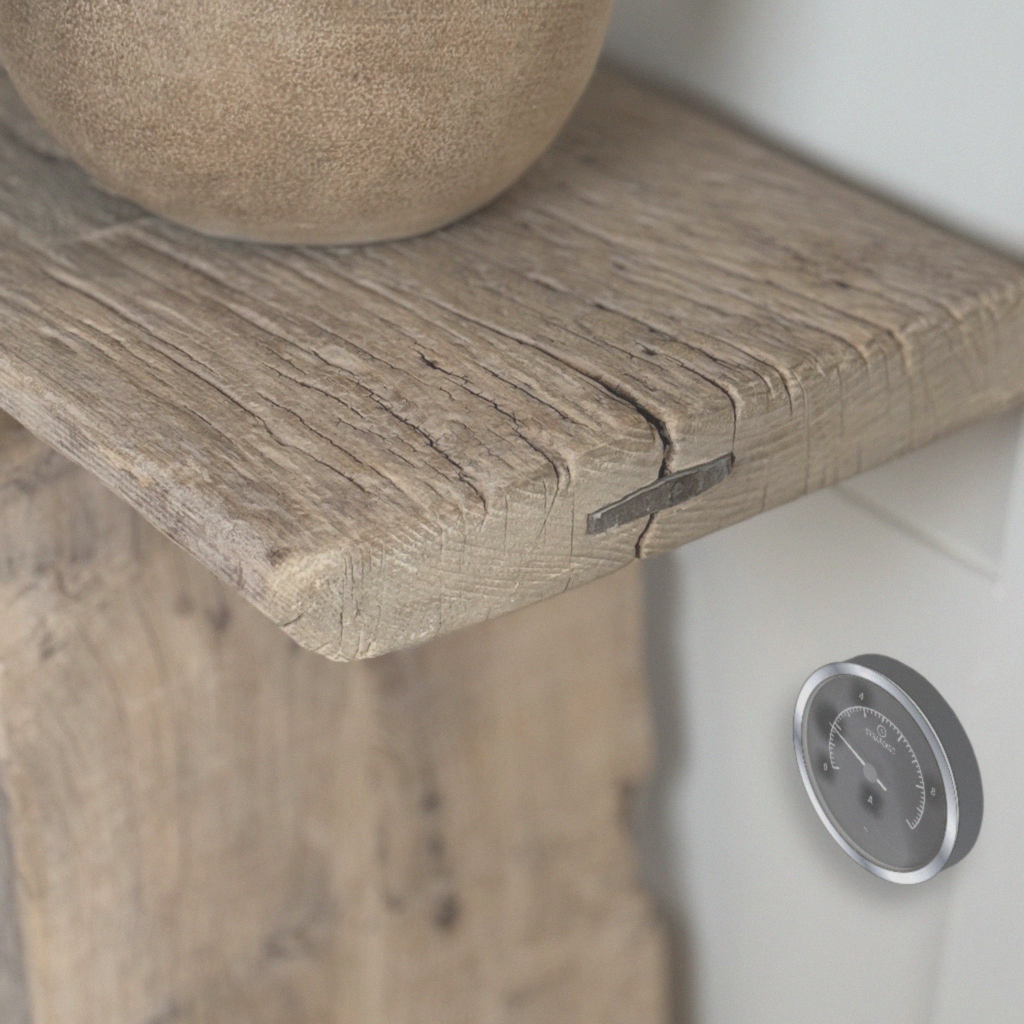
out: **2** A
